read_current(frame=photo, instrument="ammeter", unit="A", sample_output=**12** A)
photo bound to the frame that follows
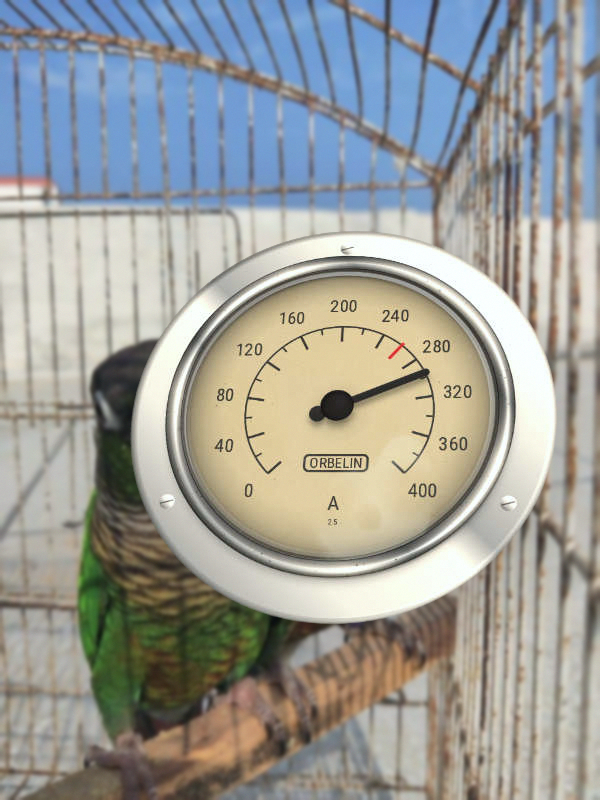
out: **300** A
